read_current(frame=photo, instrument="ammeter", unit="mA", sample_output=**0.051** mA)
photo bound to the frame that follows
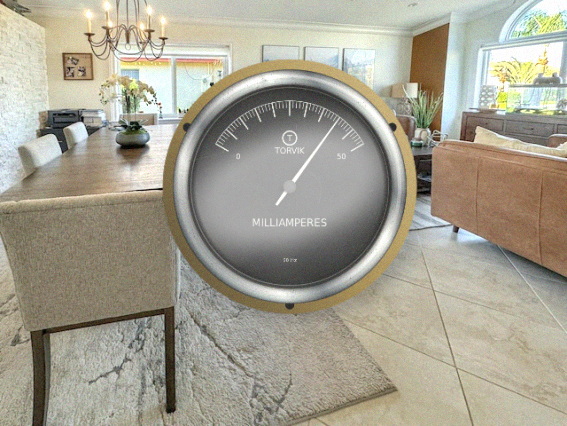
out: **40** mA
